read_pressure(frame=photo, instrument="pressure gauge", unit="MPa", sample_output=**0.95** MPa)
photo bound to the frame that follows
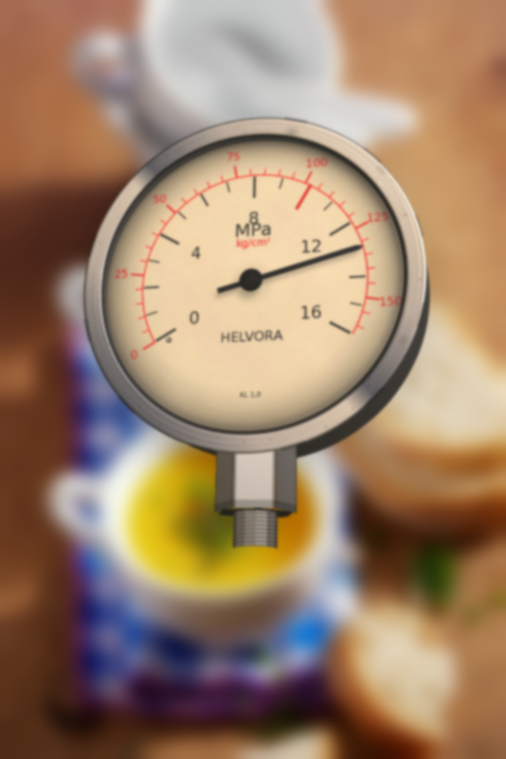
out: **13** MPa
